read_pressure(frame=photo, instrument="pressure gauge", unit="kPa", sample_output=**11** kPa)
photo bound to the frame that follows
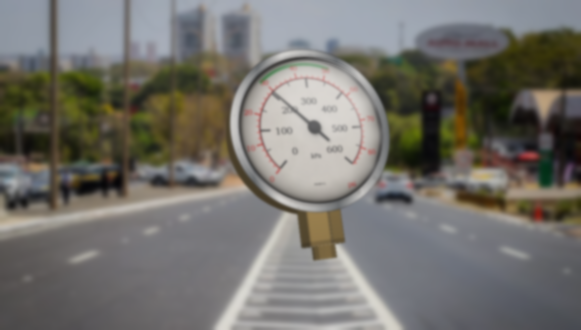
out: **200** kPa
